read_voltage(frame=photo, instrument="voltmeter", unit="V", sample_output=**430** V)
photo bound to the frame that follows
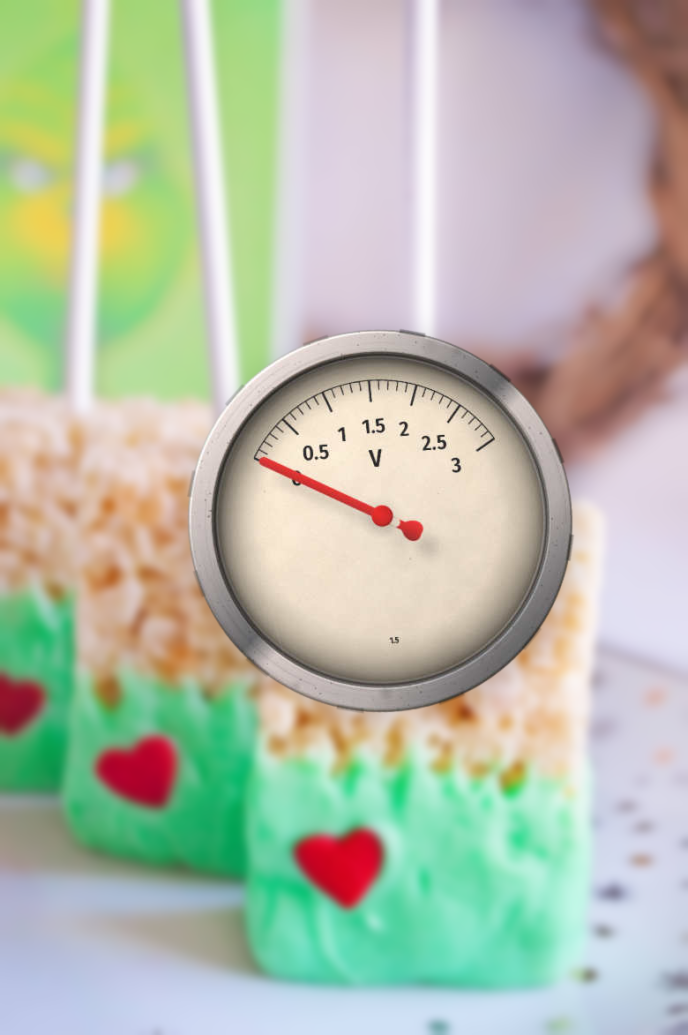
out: **0** V
